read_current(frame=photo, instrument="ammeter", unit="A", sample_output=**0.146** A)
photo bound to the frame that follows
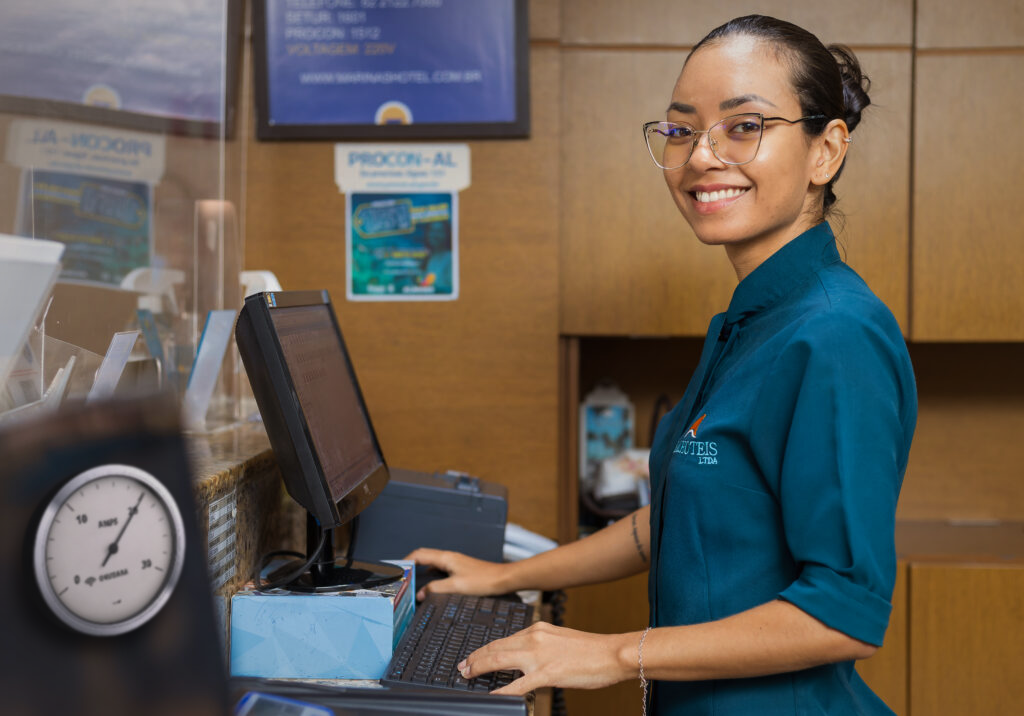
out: **20** A
